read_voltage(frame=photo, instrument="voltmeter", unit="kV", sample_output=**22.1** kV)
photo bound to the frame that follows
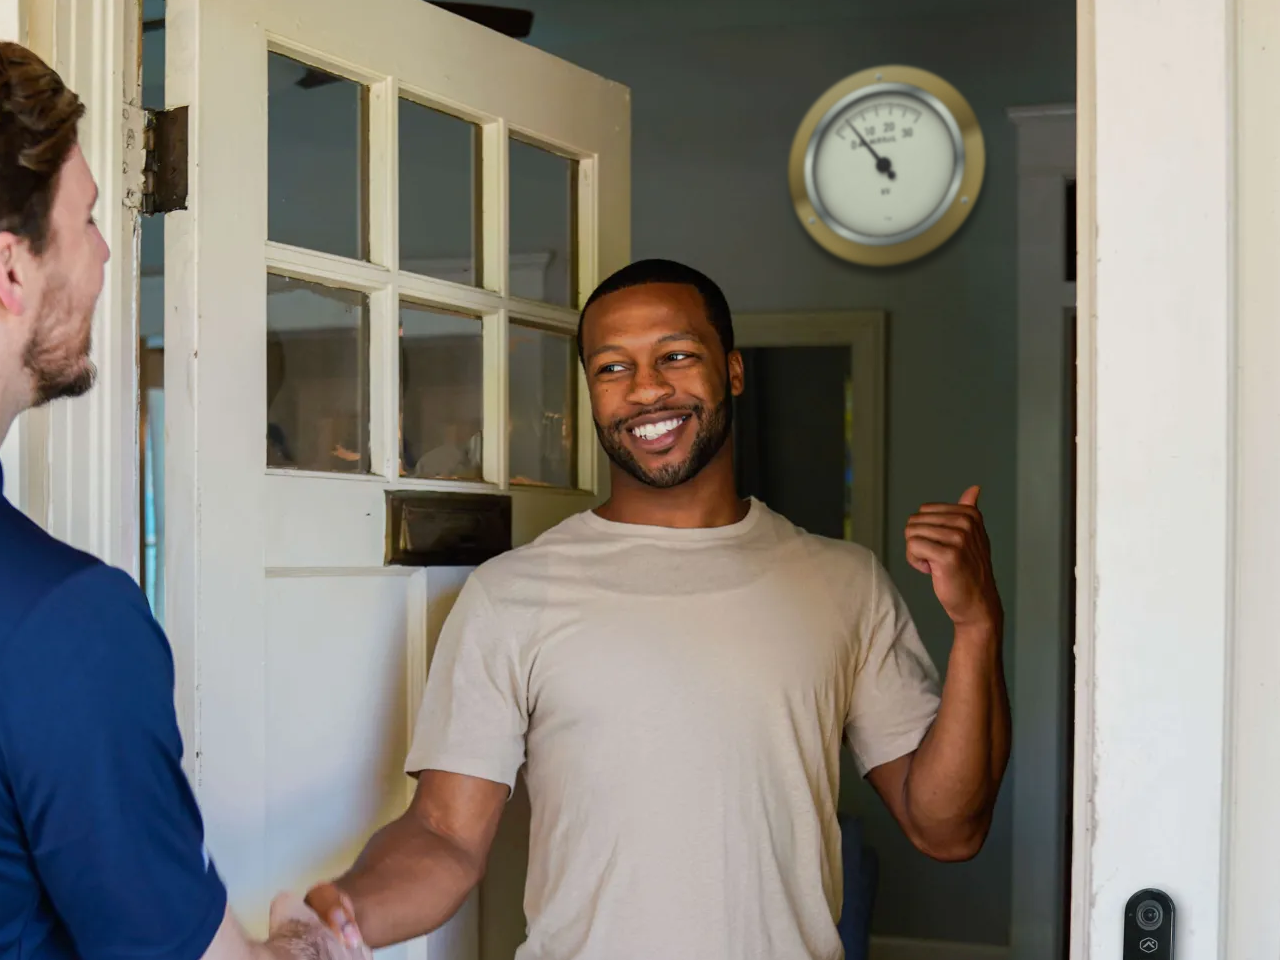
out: **5** kV
